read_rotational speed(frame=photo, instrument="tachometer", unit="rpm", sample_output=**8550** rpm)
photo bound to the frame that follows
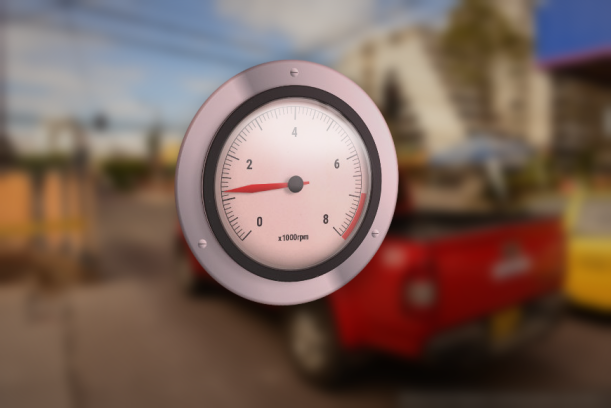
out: **1200** rpm
